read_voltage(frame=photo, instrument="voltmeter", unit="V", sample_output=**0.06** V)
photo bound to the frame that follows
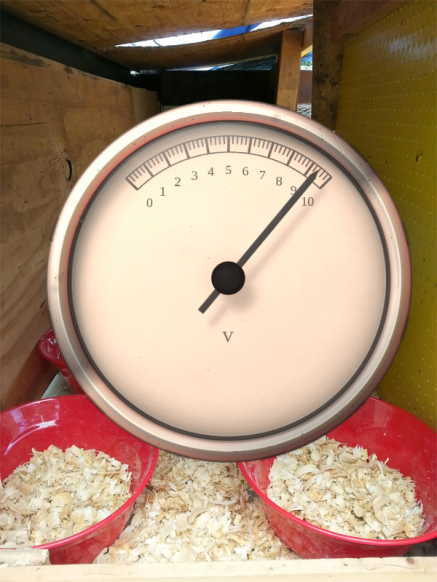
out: **9.4** V
